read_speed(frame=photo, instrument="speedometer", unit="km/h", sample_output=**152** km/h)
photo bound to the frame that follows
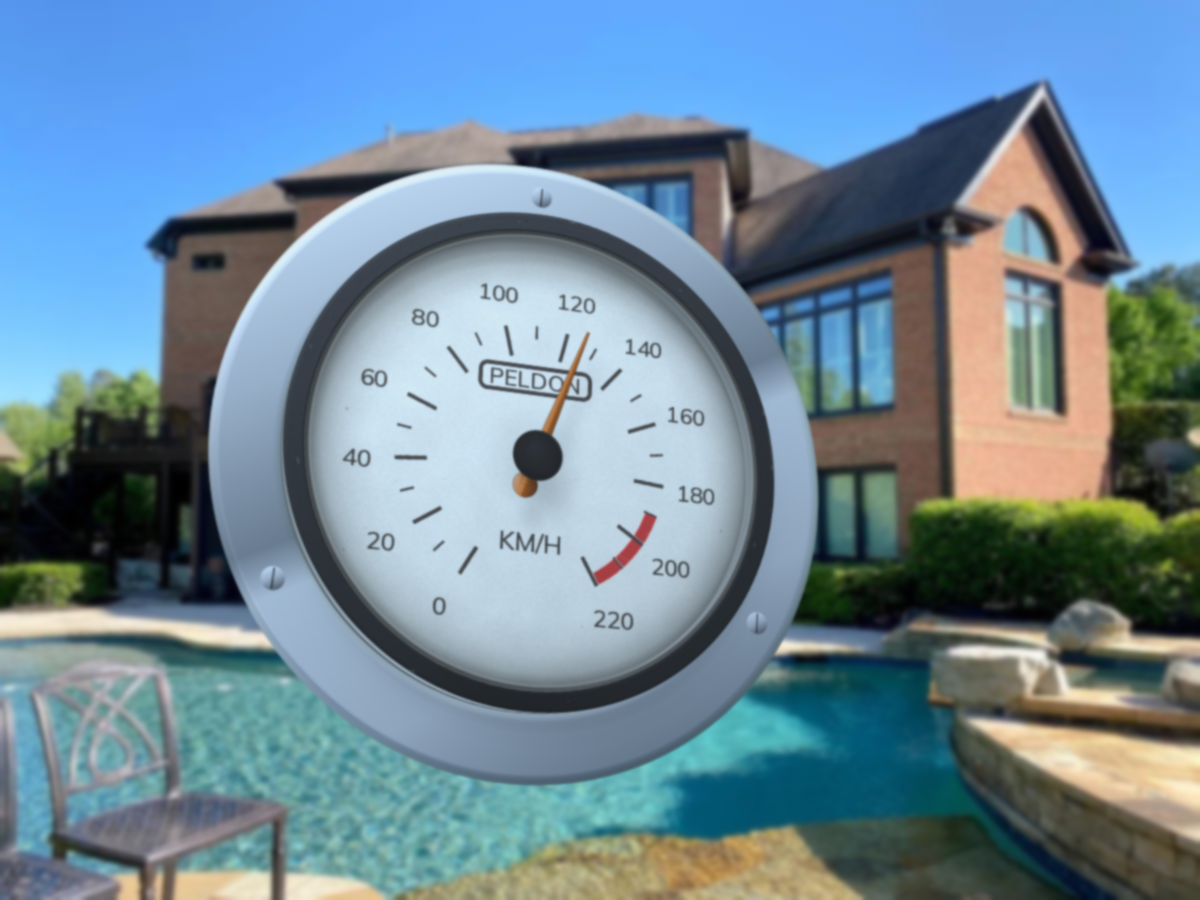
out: **125** km/h
